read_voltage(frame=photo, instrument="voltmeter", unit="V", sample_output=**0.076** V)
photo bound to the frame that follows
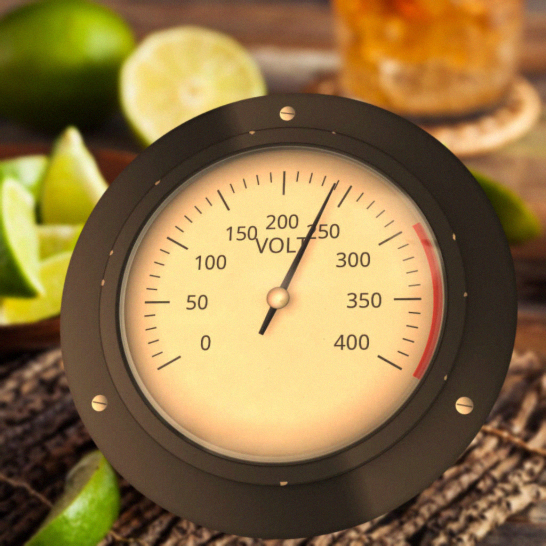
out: **240** V
